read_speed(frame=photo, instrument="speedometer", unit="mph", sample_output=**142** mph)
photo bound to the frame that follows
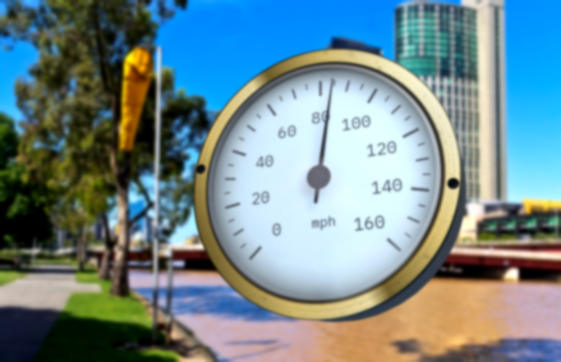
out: **85** mph
